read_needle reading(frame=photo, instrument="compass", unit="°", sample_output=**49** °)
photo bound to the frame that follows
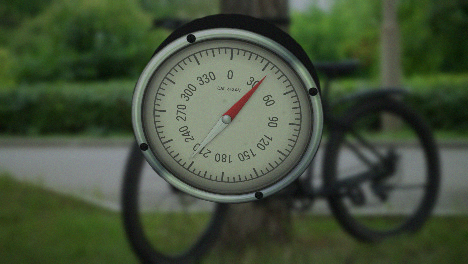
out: **35** °
